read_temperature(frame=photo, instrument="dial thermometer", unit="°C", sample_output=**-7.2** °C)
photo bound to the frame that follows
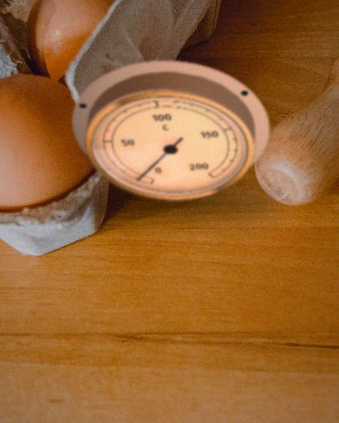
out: **10** °C
